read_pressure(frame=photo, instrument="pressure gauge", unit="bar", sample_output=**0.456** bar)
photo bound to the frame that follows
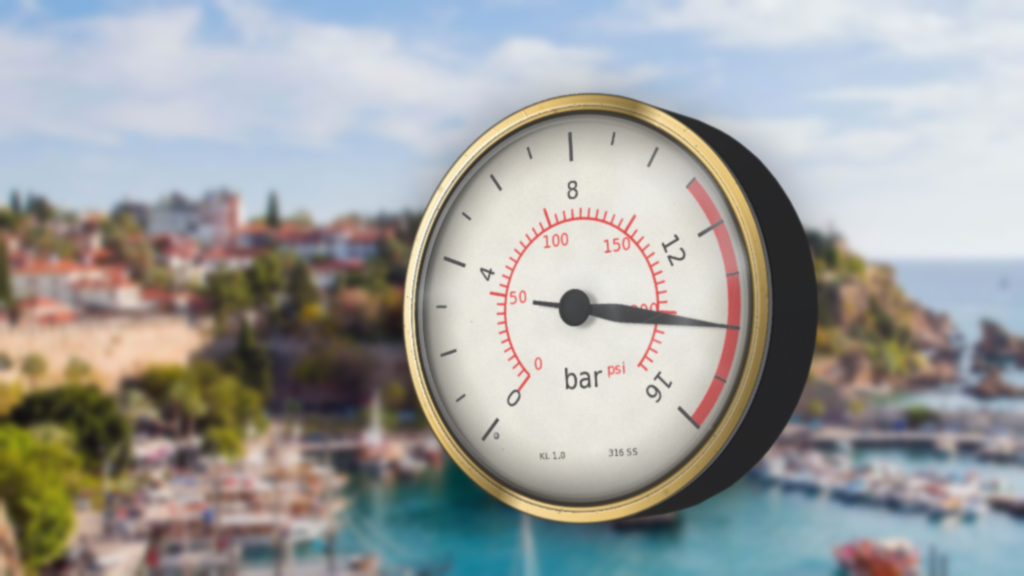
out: **14** bar
